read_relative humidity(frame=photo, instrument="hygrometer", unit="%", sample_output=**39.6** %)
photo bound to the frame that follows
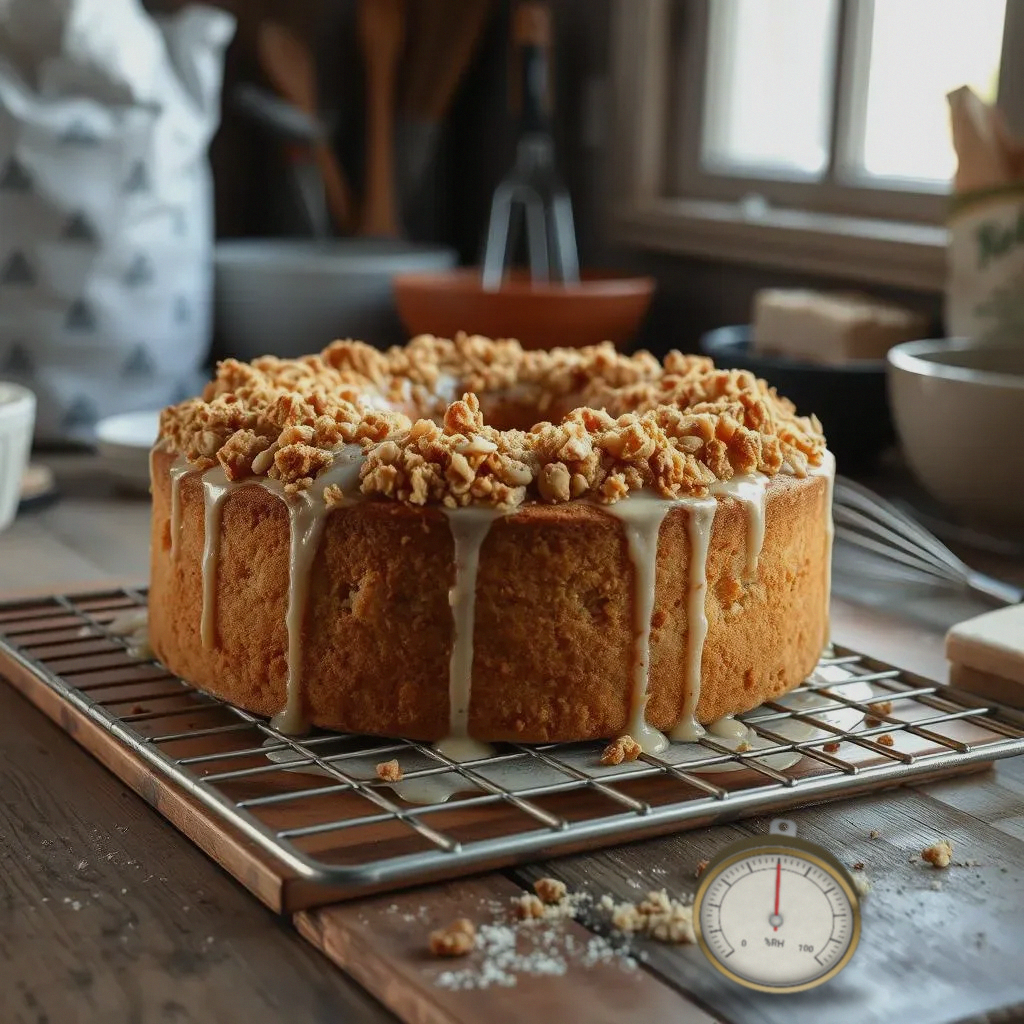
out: **50** %
